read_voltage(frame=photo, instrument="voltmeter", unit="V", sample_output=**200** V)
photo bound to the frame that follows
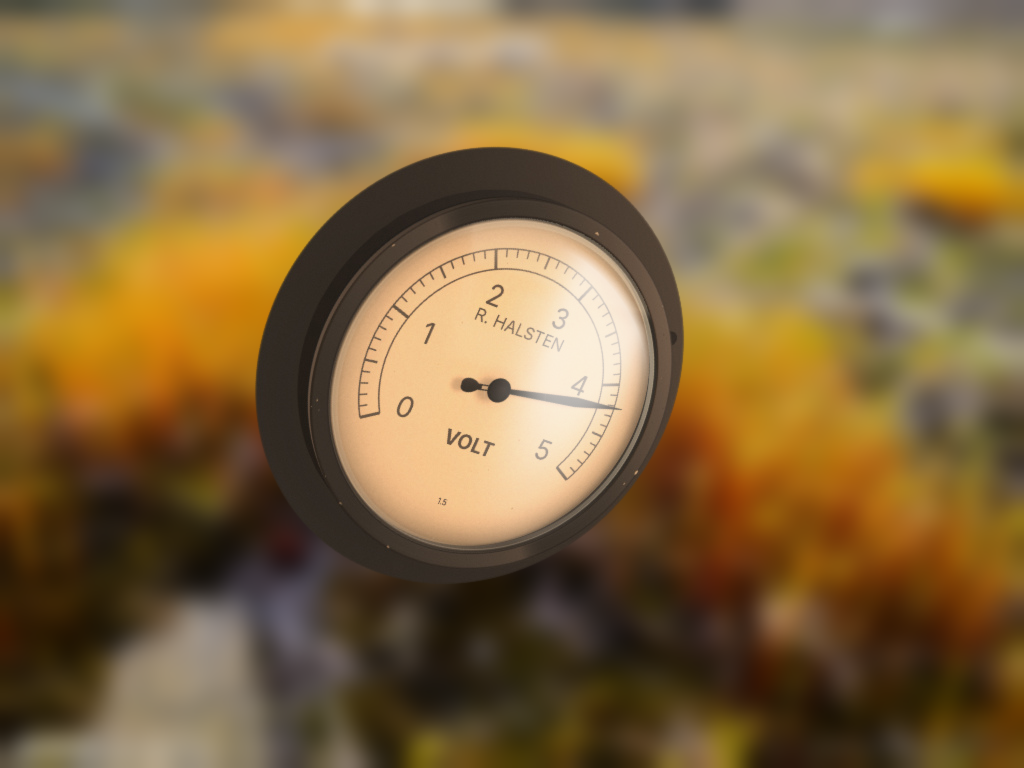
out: **4.2** V
